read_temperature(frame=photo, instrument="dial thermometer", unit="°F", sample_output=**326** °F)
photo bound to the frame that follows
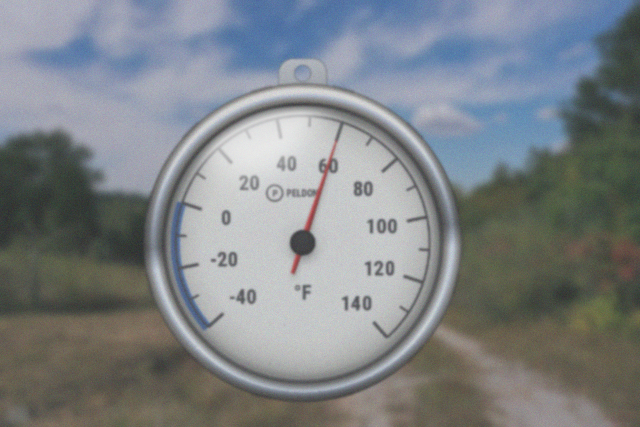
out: **60** °F
